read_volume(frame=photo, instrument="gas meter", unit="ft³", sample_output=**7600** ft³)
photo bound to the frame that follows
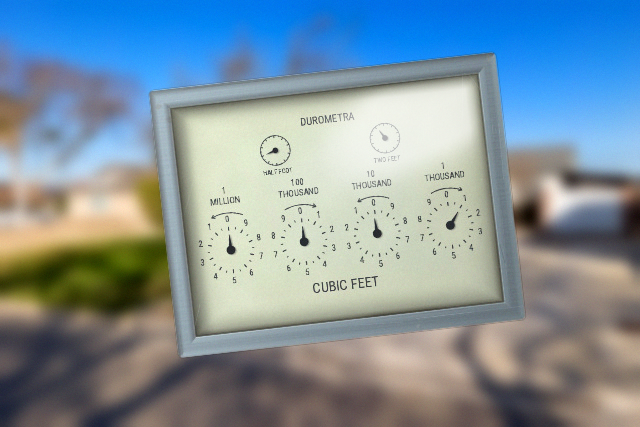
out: **100** ft³
